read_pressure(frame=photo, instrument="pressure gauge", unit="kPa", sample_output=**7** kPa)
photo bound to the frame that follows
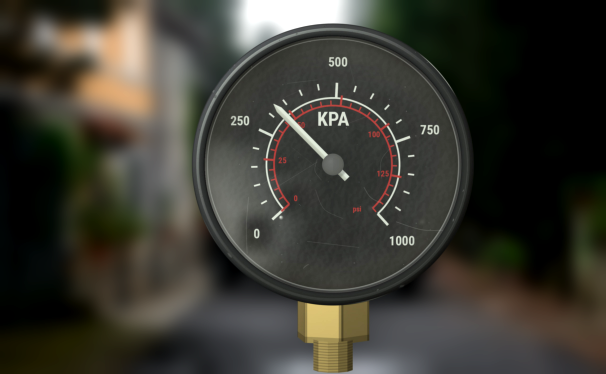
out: **325** kPa
